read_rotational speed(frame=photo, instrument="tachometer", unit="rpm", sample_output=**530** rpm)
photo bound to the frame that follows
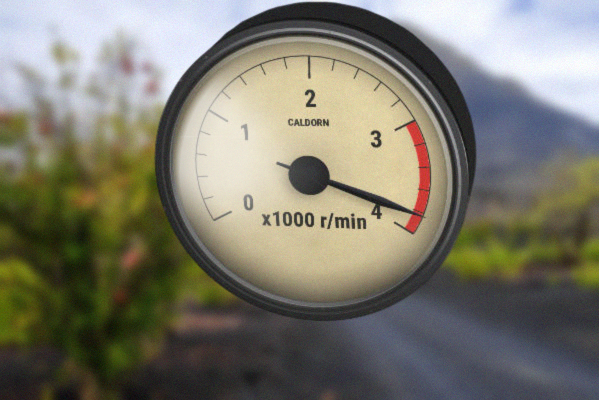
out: **3800** rpm
